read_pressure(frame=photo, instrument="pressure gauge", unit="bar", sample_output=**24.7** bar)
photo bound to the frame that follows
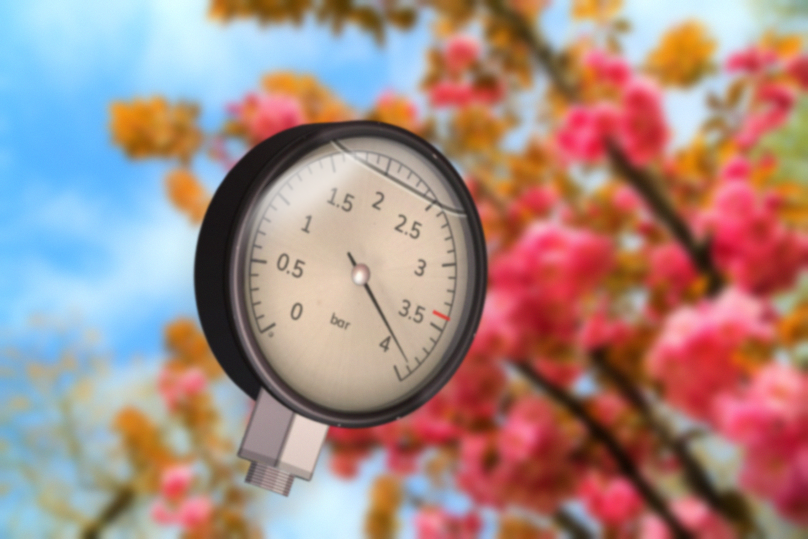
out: **3.9** bar
